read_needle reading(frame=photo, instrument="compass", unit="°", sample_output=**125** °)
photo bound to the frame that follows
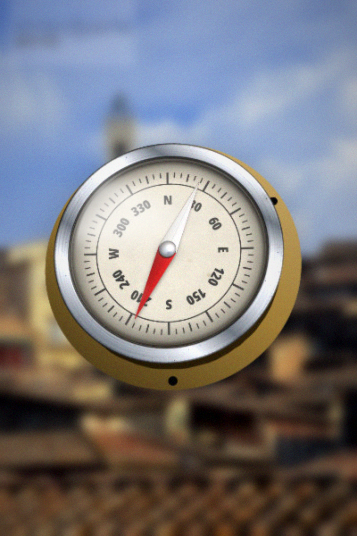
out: **205** °
